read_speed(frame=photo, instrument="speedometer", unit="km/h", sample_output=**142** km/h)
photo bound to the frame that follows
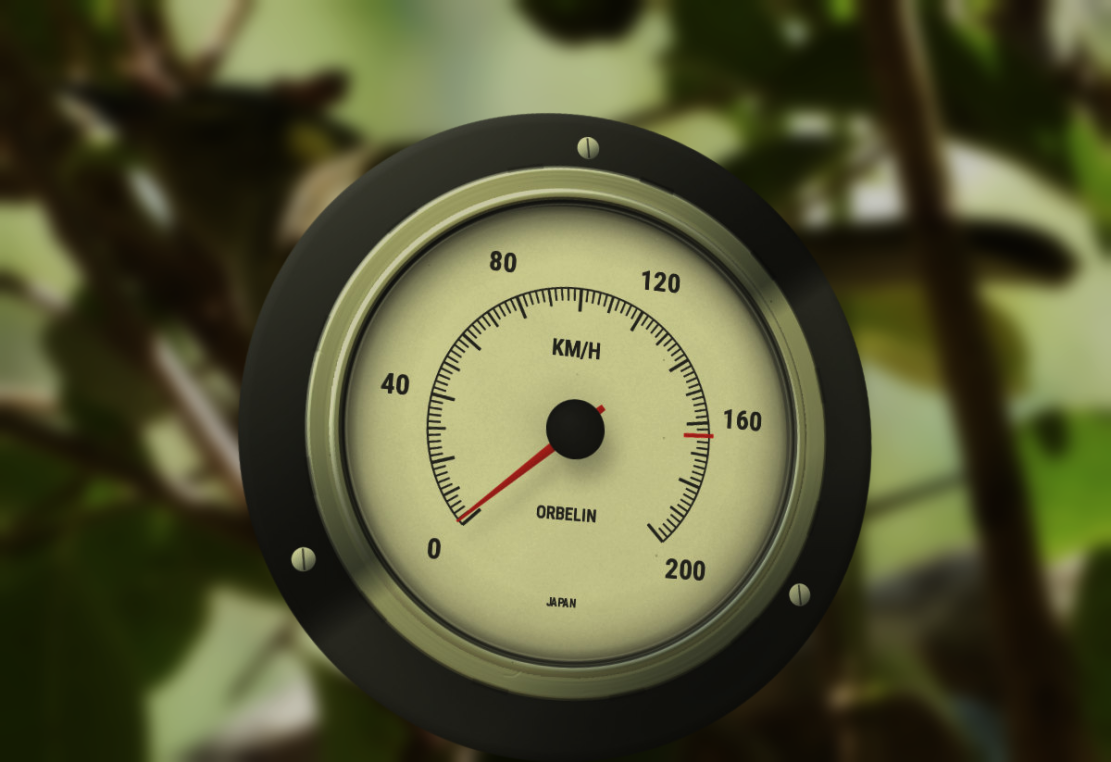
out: **2** km/h
